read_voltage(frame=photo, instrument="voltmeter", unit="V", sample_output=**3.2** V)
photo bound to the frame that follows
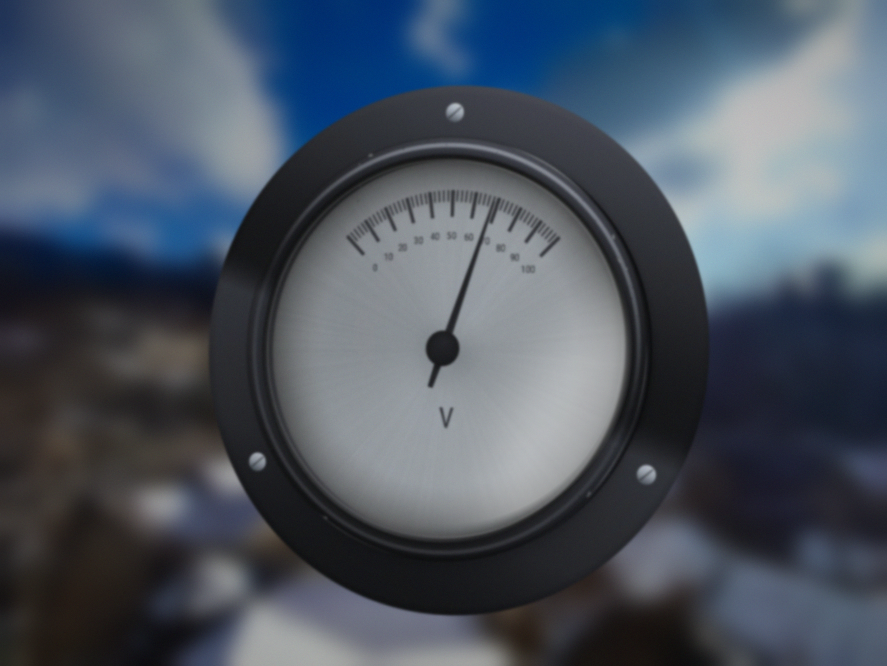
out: **70** V
